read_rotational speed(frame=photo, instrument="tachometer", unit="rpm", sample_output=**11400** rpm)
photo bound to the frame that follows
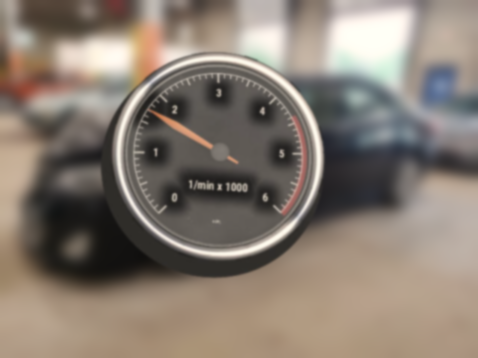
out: **1700** rpm
